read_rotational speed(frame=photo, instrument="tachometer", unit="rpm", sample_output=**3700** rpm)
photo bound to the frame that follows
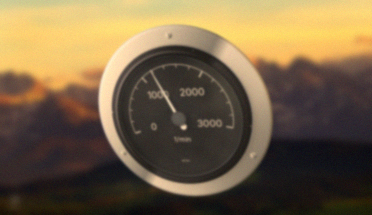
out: **1200** rpm
